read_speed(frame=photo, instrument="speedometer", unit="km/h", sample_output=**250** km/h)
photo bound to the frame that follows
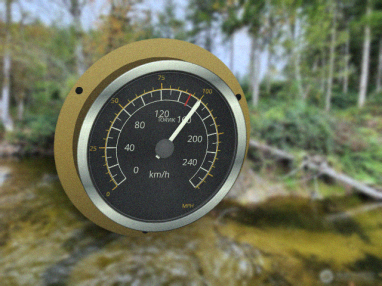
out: **160** km/h
